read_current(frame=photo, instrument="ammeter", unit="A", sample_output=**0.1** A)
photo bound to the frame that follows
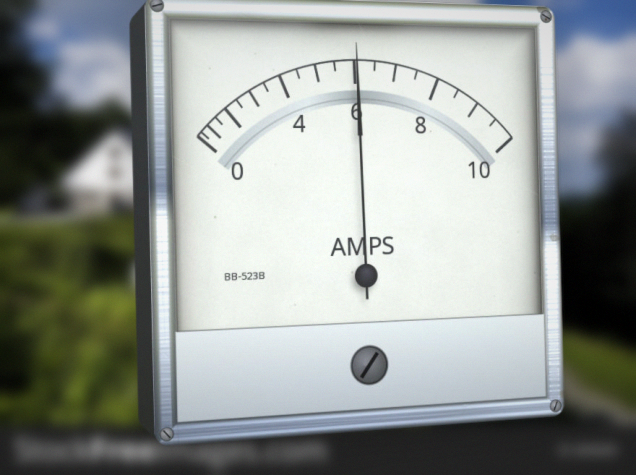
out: **6** A
